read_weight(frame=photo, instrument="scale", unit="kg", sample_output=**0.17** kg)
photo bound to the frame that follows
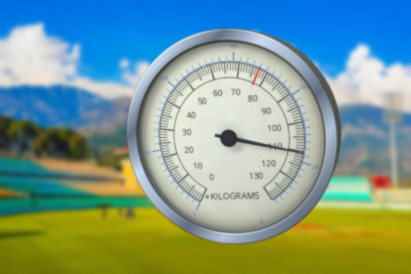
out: **110** kg
